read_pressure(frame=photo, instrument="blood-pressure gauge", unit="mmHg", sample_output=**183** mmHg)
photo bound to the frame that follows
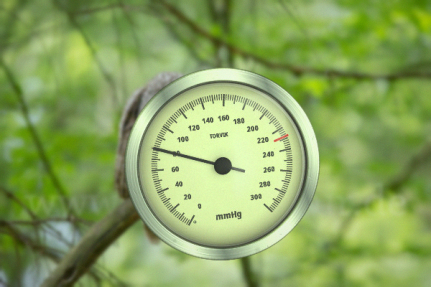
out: **80** mmHg
